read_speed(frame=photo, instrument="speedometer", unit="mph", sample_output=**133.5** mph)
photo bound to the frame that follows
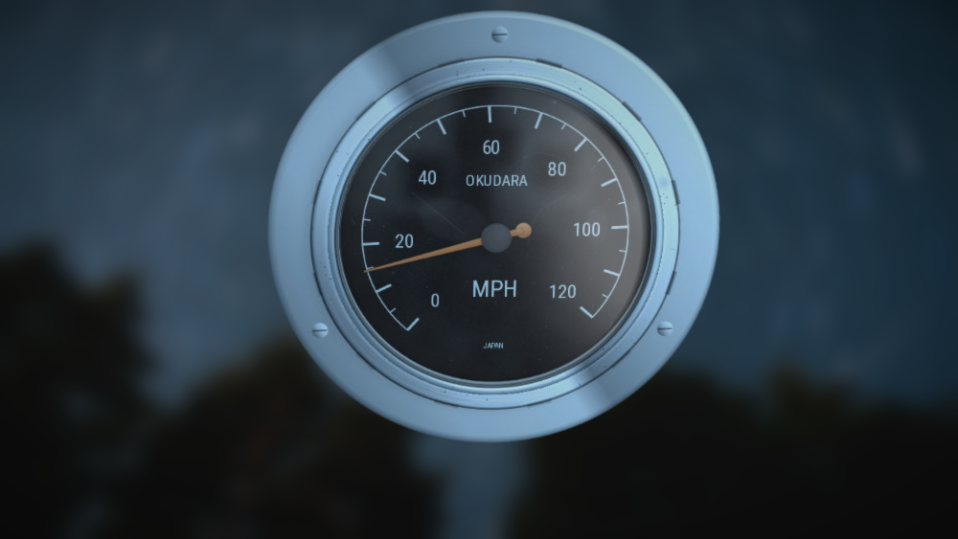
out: **15** mph
